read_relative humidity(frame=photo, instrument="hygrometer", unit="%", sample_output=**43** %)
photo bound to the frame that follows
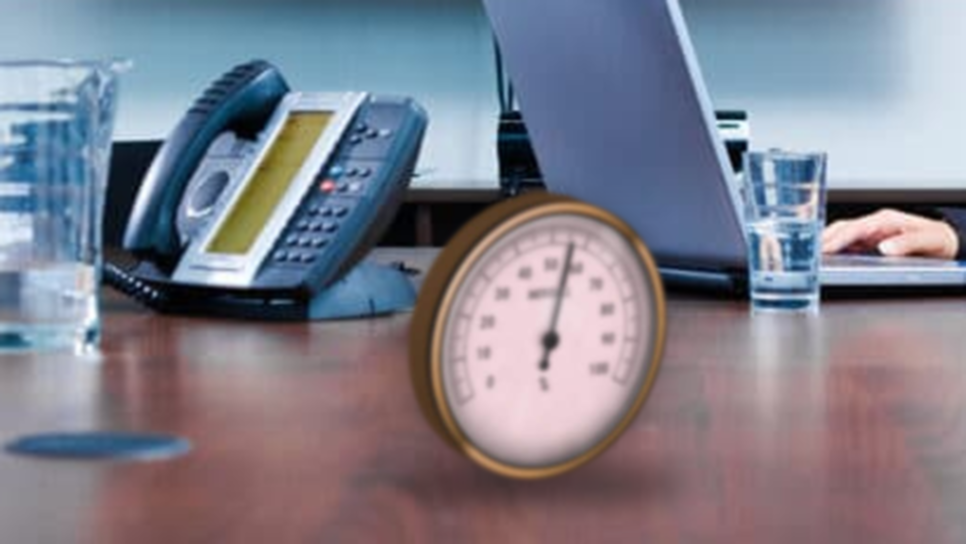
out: **55** %
